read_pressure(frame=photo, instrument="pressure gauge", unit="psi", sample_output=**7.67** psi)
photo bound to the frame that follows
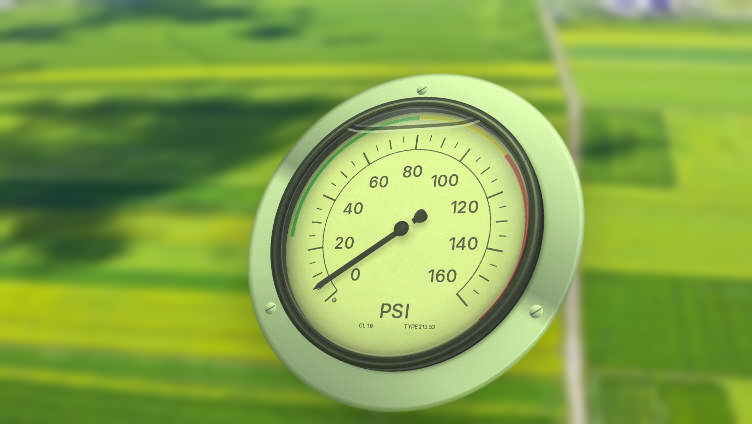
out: **5** psi
